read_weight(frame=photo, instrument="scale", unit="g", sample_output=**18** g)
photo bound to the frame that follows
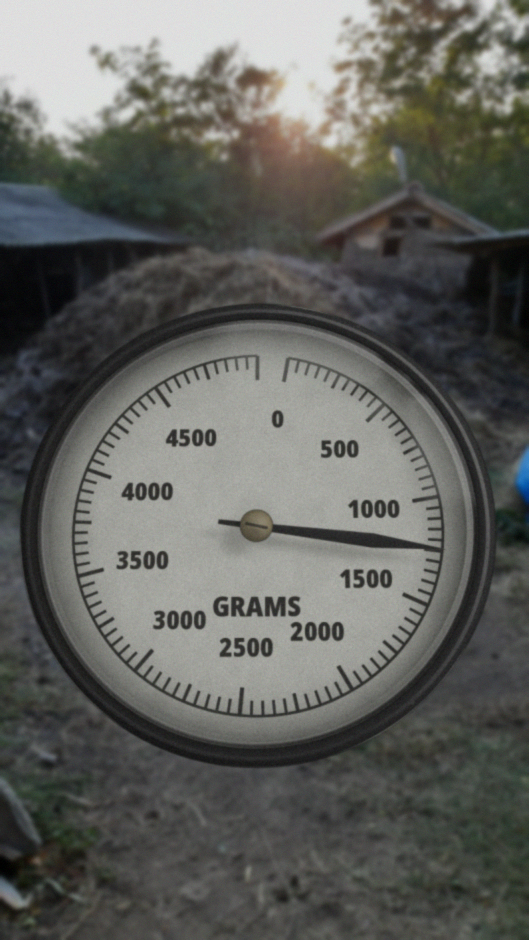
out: **1250** g
